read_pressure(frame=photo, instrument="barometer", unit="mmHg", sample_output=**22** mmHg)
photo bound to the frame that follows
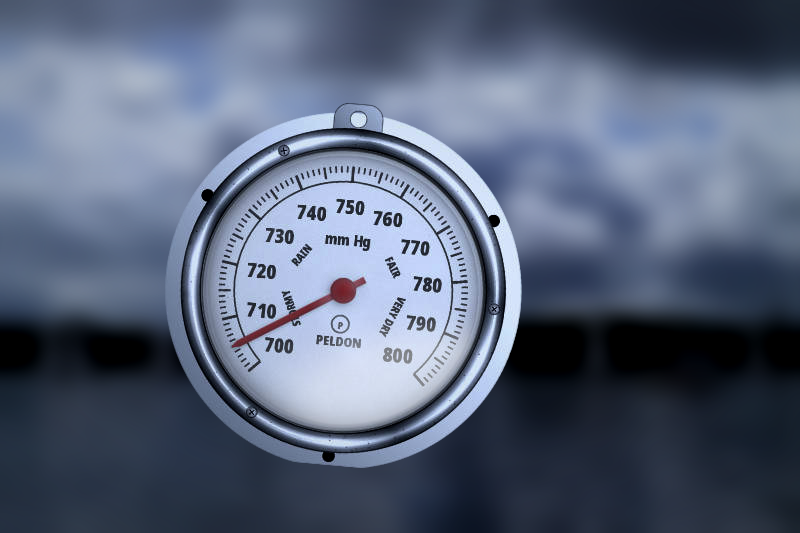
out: **705** mmHg
